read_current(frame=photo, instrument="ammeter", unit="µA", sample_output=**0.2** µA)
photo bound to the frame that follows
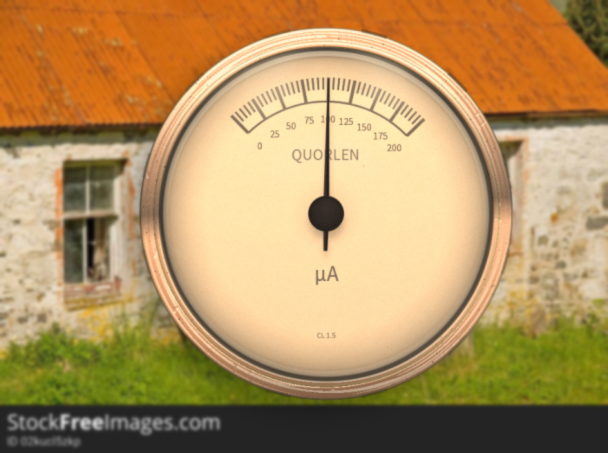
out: **100** µA
